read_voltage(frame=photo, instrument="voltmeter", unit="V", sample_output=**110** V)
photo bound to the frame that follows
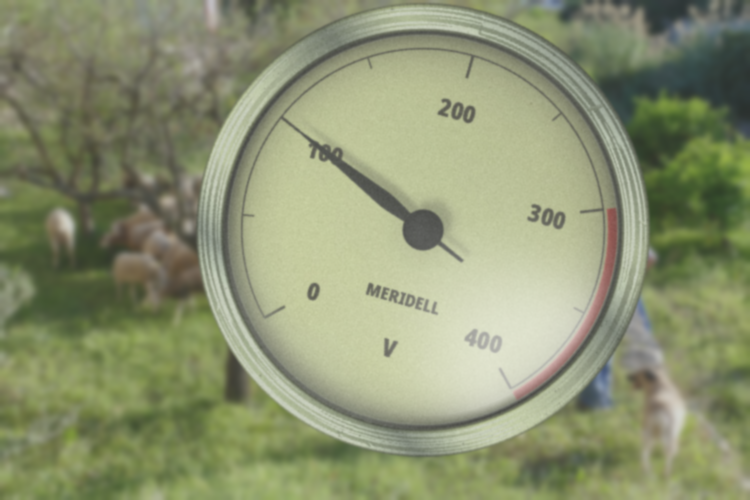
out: **100** V
